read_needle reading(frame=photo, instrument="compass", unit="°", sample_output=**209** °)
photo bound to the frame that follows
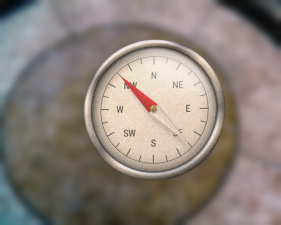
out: **315** °
